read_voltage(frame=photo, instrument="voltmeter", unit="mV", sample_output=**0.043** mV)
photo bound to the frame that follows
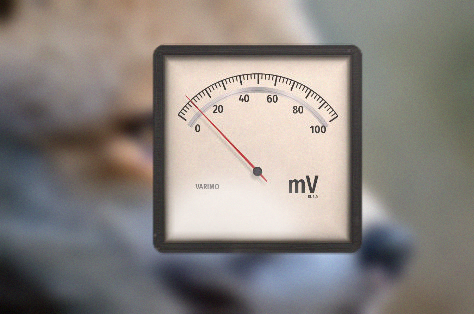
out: **10** mV
